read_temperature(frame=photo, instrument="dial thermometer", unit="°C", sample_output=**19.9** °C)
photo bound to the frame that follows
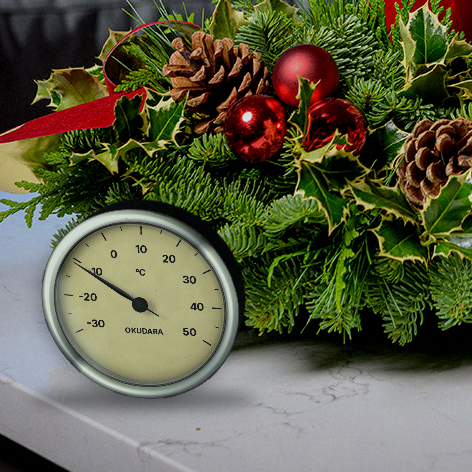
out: **-10** °C
